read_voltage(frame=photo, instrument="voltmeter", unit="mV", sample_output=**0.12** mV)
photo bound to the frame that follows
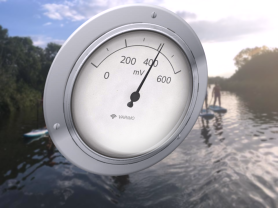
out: **400** mV
